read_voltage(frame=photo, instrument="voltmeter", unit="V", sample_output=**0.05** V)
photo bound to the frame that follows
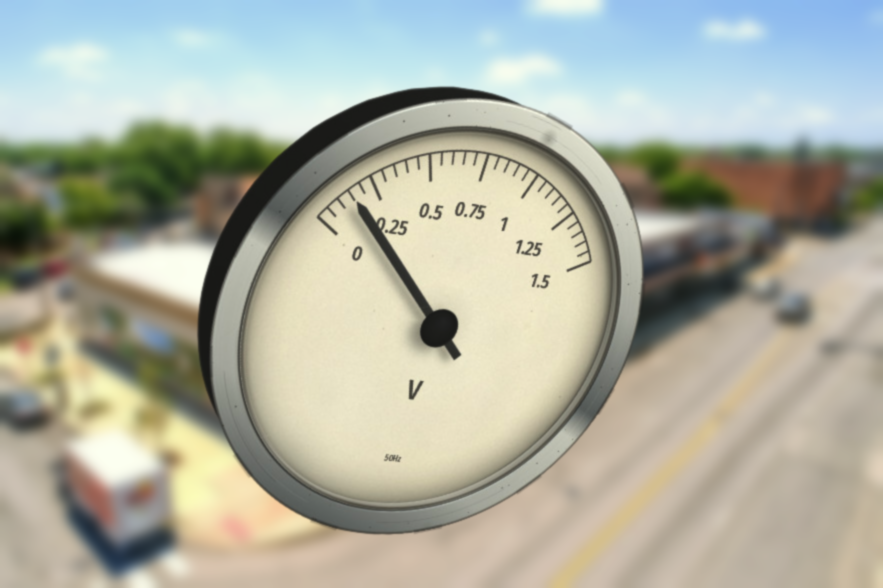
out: **0.15** V
